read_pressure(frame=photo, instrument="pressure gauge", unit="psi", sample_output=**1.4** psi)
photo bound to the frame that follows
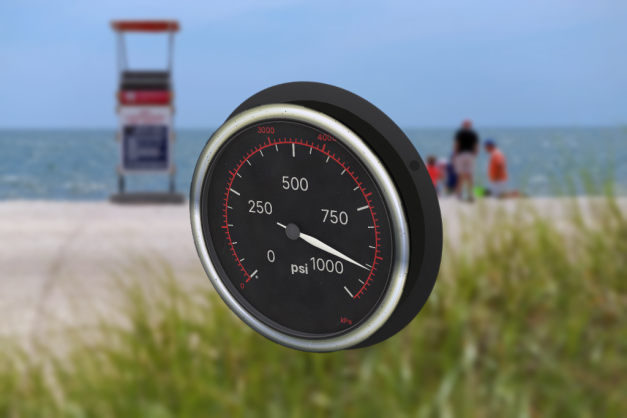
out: **900** psi
